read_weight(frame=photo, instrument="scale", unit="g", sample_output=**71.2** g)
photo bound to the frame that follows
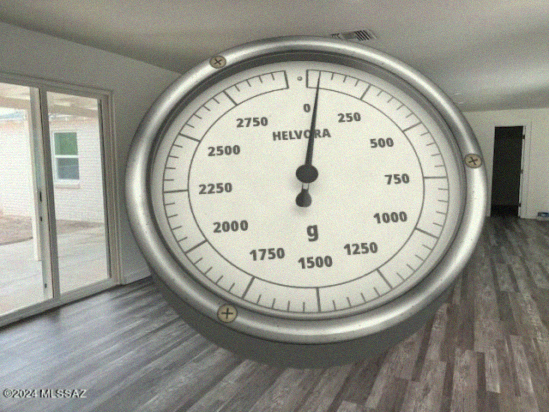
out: **50** g
